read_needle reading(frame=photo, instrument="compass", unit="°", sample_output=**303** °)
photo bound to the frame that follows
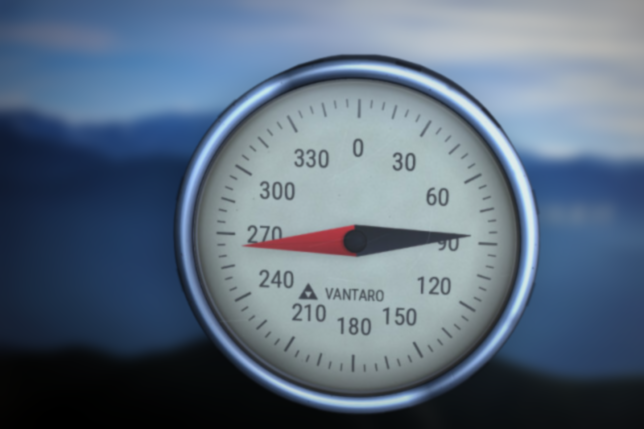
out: **265** °
